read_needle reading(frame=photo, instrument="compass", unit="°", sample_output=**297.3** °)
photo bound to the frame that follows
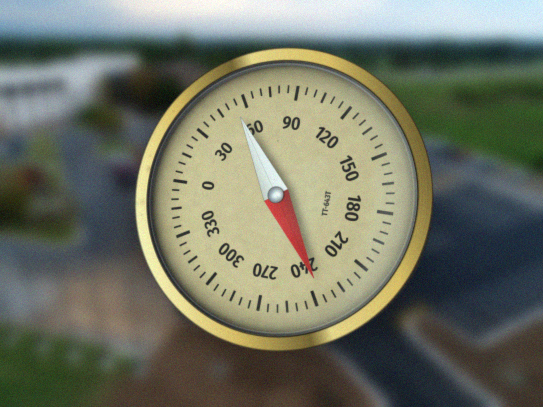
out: **235** °
